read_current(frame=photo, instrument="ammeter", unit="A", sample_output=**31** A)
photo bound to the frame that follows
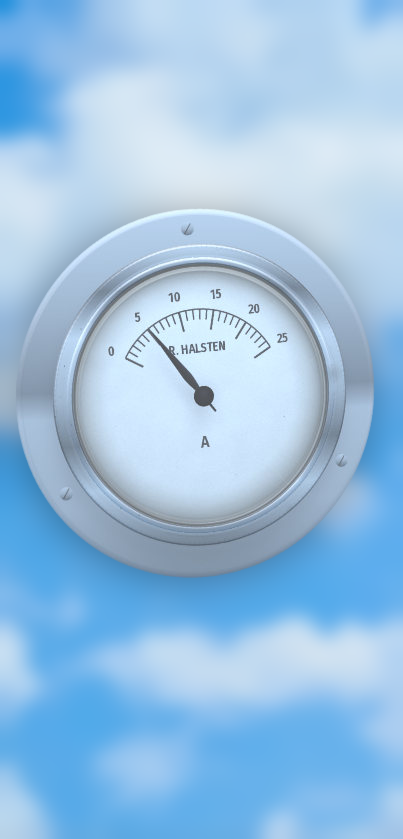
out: **5** A
